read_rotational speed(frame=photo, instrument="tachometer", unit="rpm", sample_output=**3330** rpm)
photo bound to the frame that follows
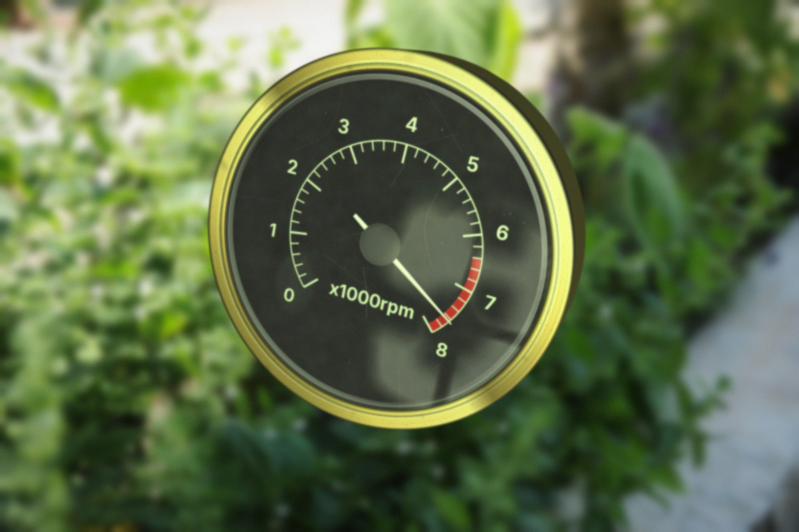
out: **7600** rpm
